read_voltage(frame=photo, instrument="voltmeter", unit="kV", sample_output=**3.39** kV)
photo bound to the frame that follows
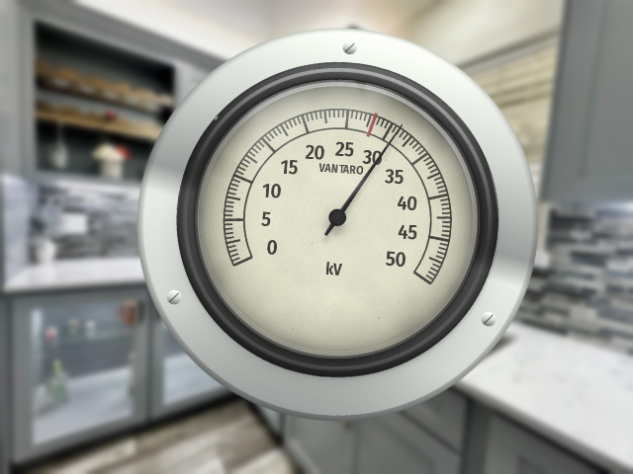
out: **31** kV
